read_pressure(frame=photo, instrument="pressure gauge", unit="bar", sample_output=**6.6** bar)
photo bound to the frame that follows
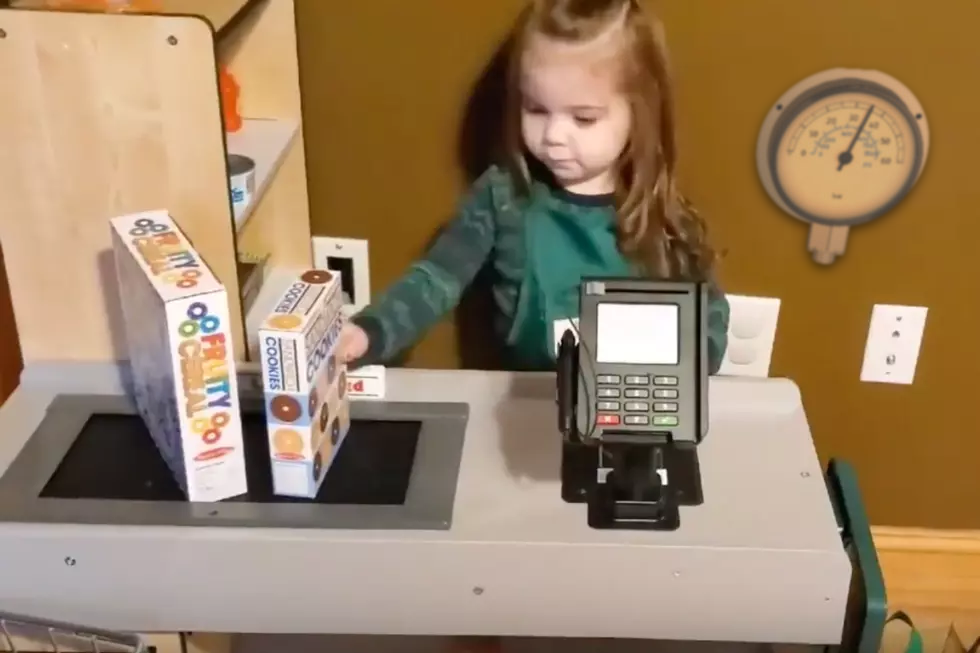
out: **35** bar
